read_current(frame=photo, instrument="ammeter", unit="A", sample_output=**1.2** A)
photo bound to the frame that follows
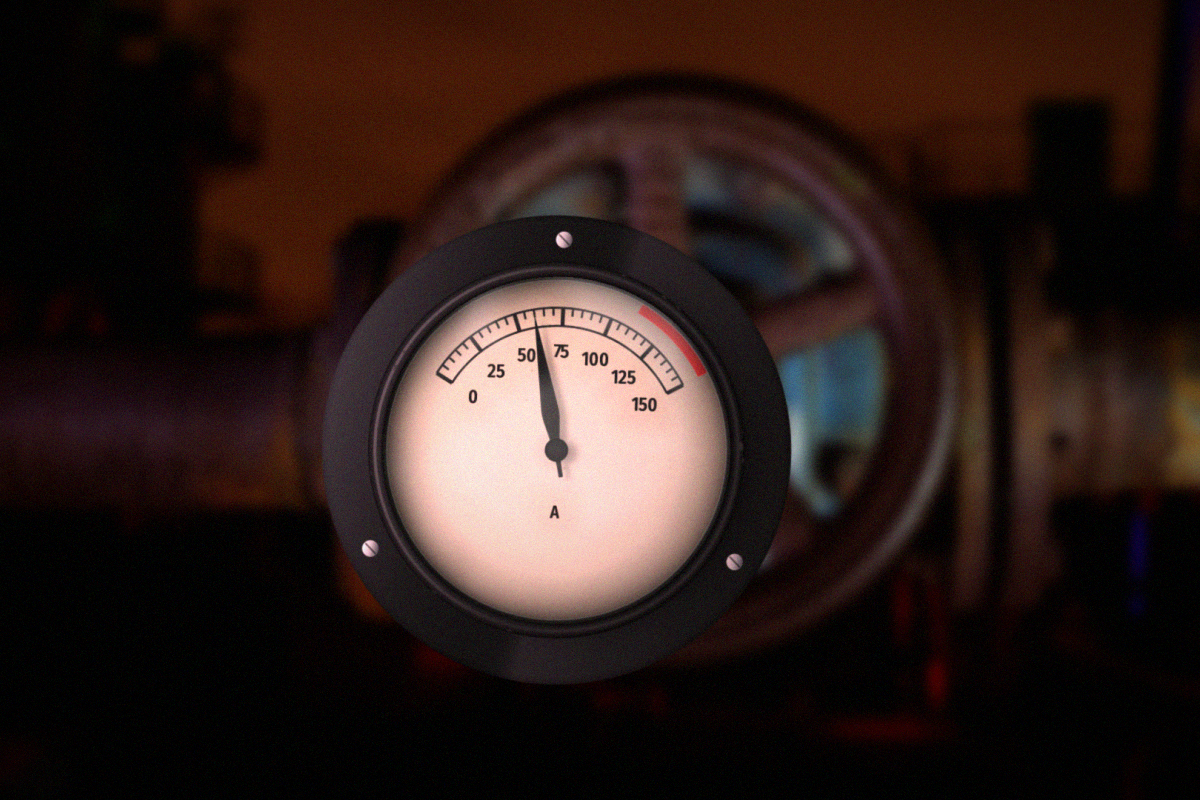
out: **60** A
